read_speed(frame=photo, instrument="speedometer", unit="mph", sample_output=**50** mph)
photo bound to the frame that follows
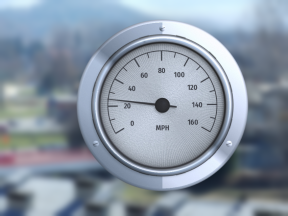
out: **25** mph
